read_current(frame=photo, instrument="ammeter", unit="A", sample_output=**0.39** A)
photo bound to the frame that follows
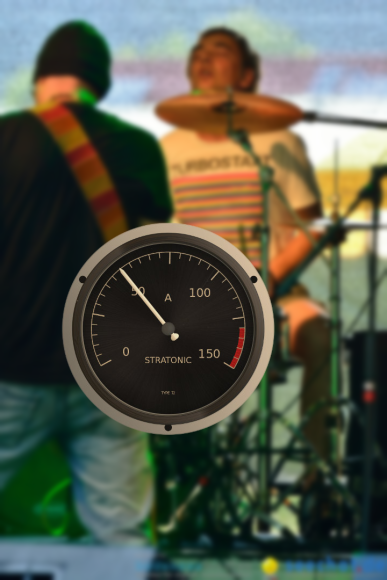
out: **50** A
